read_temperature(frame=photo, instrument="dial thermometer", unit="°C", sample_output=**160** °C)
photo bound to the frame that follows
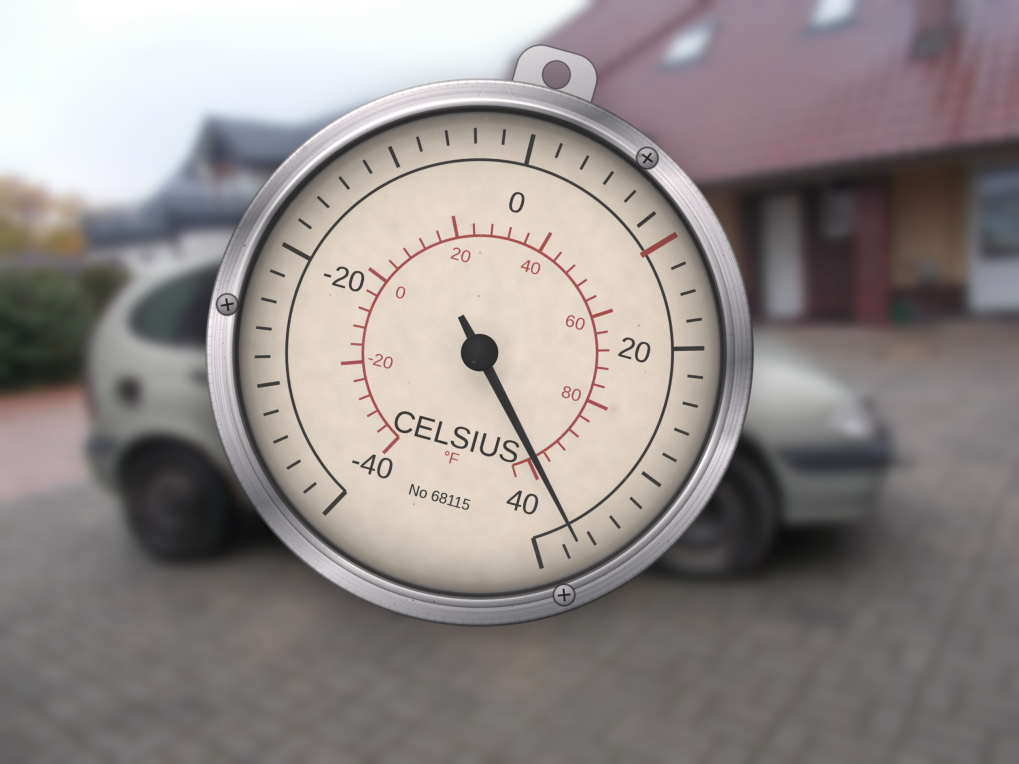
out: **37** °C
